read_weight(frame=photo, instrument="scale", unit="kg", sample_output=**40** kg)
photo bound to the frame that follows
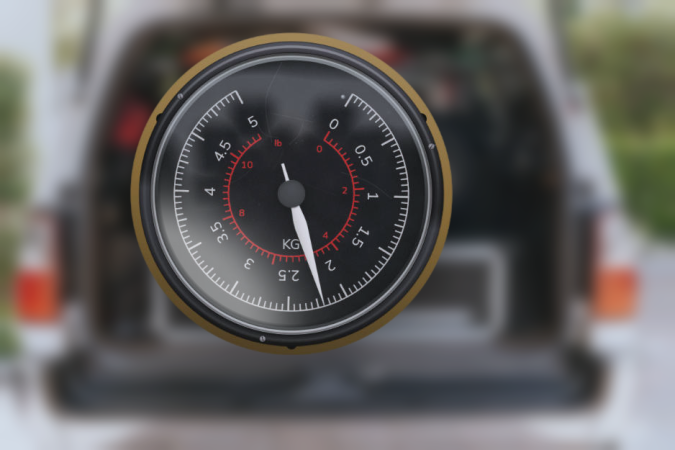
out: **2.2** kg
